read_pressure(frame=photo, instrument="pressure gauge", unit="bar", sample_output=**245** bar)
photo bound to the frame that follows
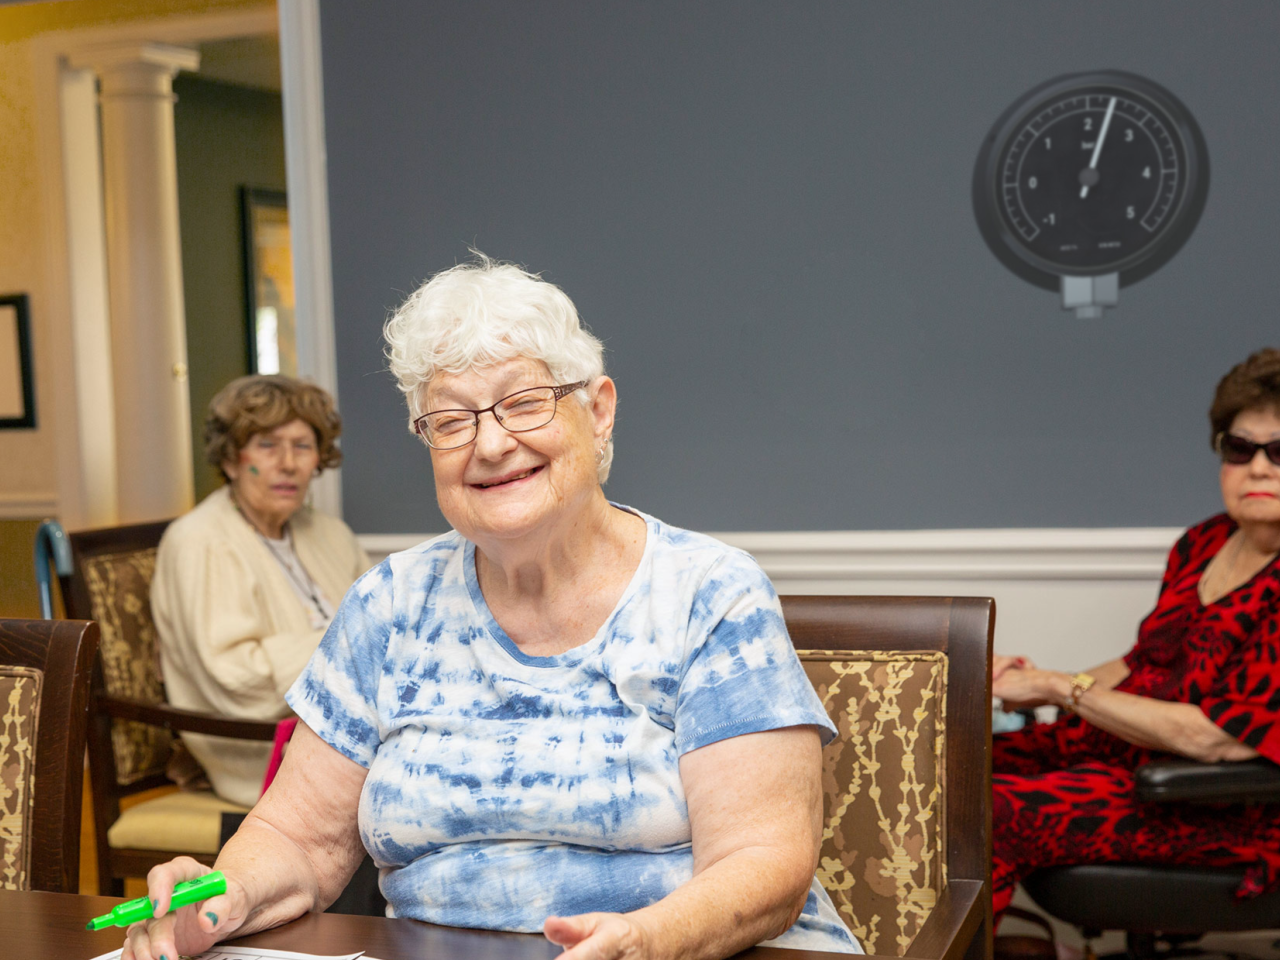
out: **2.4** bar
